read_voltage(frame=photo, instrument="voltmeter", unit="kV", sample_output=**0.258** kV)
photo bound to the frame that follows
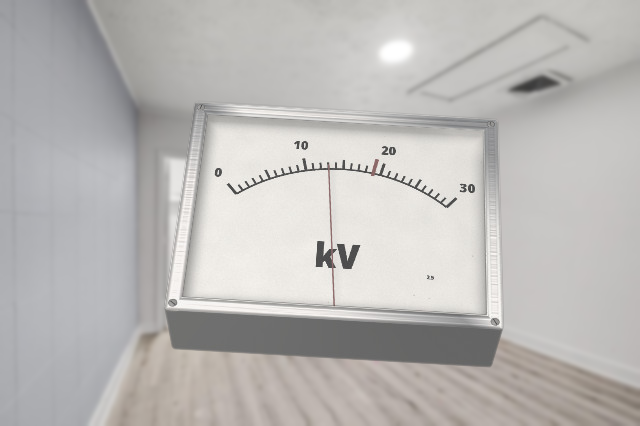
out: **13** kV
